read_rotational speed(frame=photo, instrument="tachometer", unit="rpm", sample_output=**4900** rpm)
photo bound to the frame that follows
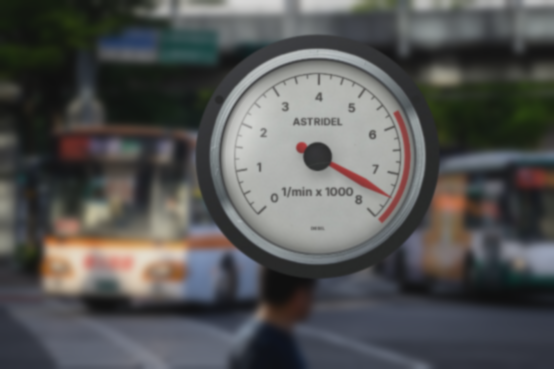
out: **7500** rpm
